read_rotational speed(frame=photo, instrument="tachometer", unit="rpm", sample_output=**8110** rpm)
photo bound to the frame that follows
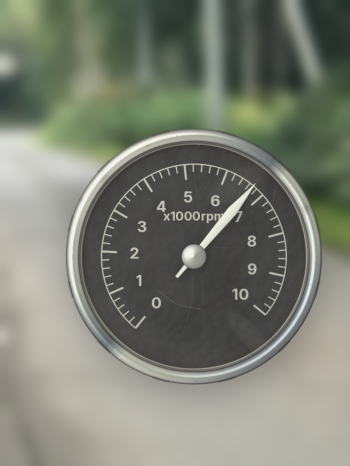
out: **6700** rpm
